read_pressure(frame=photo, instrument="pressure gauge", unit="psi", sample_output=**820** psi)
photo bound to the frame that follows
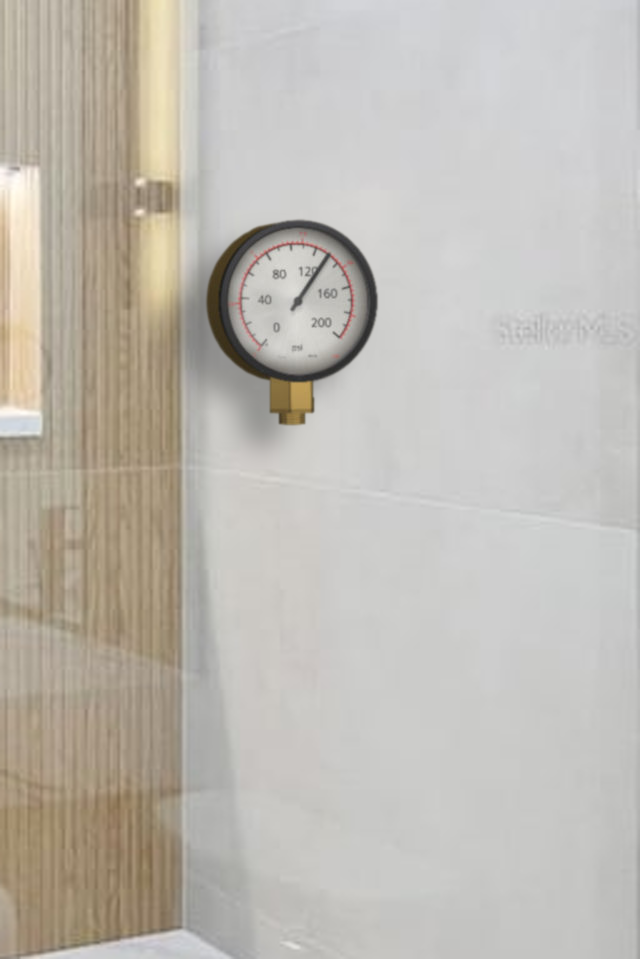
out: **130** psi
